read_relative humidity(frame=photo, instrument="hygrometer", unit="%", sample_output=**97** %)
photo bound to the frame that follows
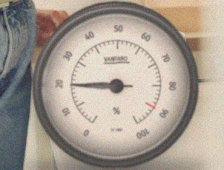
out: **20** %
